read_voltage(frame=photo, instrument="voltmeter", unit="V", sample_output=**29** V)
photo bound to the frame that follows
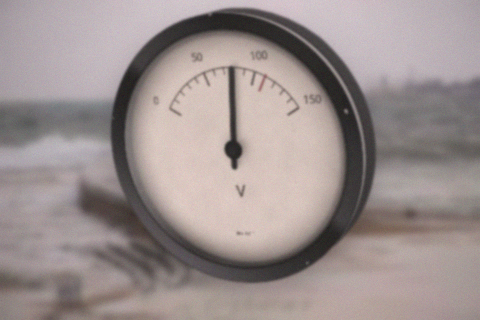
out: **80** V
